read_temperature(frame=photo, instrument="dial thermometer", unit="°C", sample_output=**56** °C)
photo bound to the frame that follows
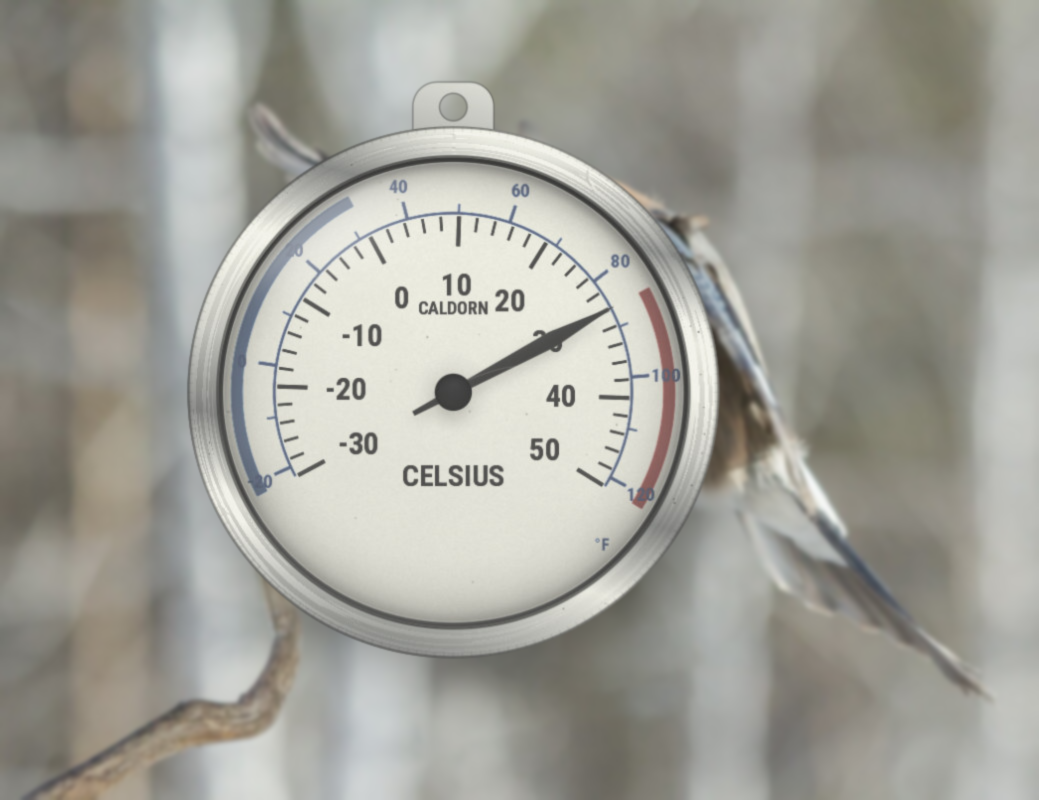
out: **30** °C
